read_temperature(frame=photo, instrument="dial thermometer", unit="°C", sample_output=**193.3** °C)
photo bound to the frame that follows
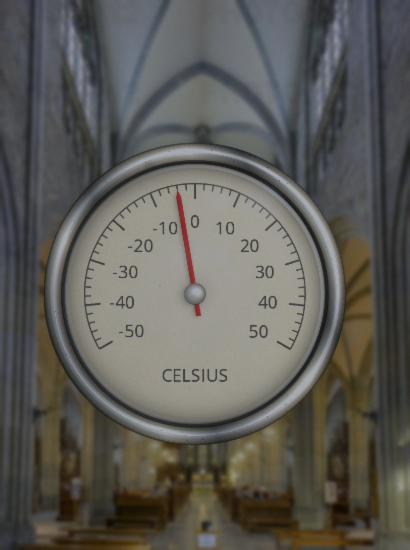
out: **-4** °C
